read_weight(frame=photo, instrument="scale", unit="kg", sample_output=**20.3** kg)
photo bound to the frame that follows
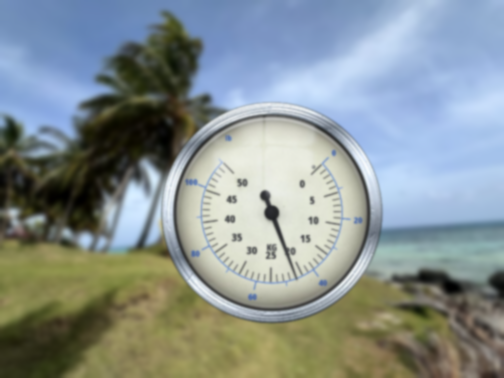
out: **21** kg
